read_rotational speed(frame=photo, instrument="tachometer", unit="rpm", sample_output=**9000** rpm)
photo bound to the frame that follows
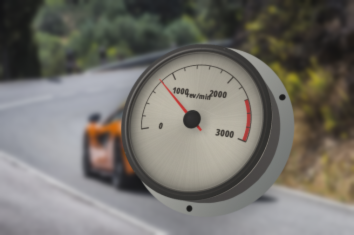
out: **800** rpm
